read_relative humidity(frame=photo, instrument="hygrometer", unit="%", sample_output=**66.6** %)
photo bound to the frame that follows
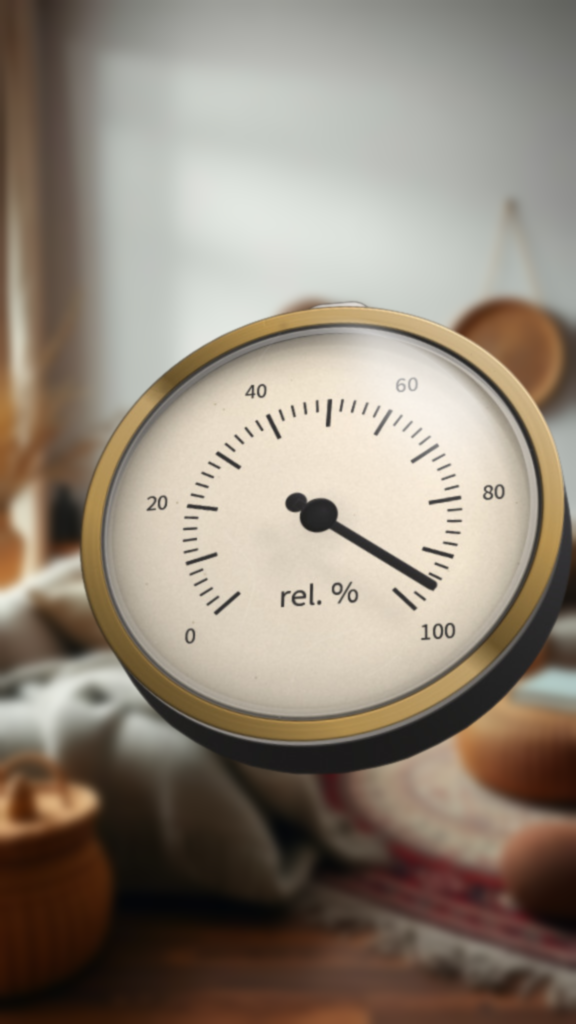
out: **96** %
